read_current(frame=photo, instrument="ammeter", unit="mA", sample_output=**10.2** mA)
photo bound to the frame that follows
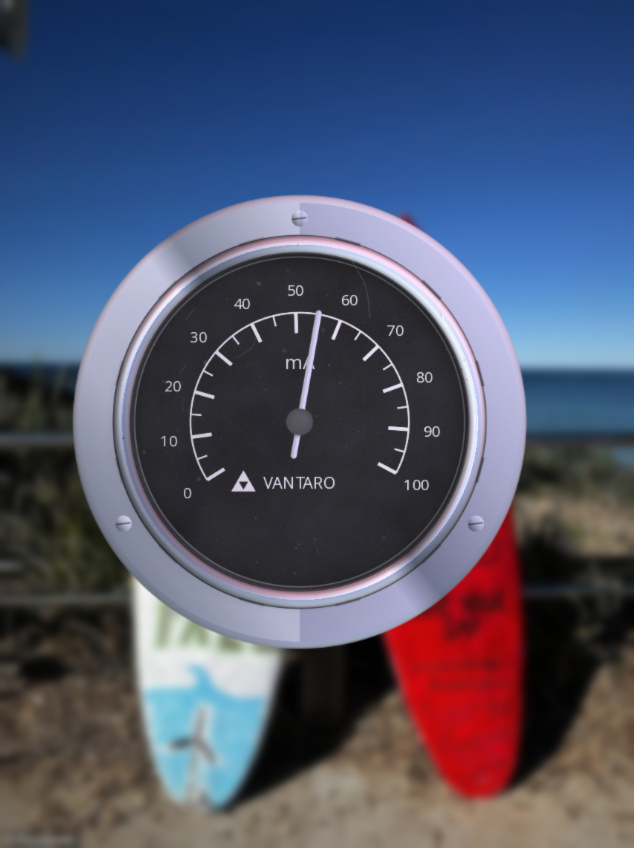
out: **55** mA
